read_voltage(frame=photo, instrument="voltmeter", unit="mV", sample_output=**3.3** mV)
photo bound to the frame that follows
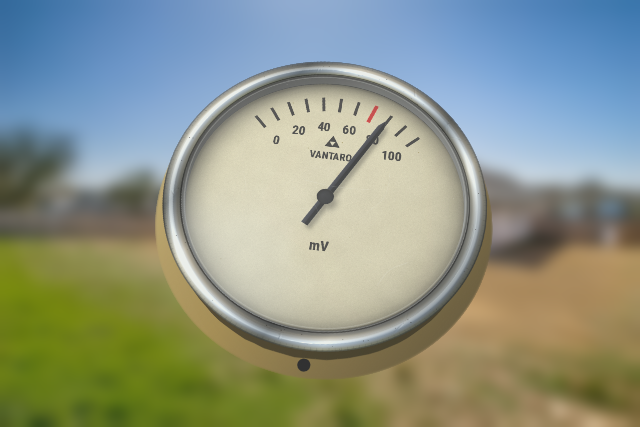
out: **80** mV
